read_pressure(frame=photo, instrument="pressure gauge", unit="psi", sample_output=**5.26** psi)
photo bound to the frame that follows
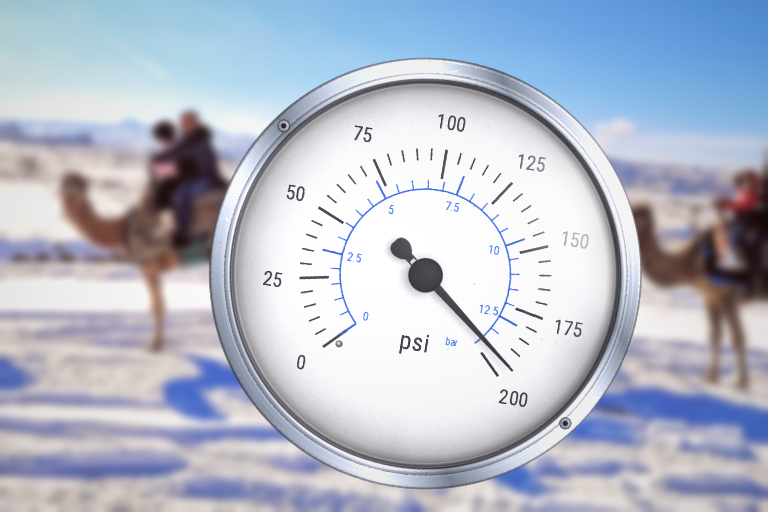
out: **195** psi
